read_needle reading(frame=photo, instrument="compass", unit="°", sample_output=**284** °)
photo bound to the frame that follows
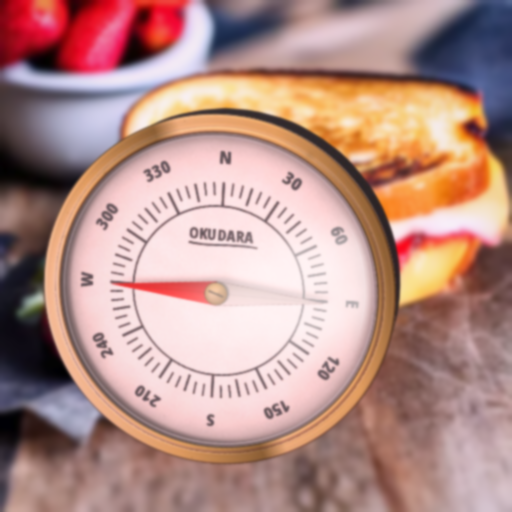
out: **270** °
